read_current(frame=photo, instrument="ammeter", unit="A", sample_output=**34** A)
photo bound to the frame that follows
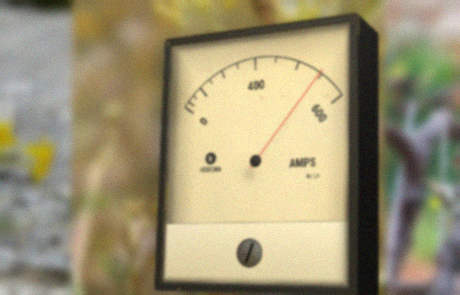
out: **550** A
